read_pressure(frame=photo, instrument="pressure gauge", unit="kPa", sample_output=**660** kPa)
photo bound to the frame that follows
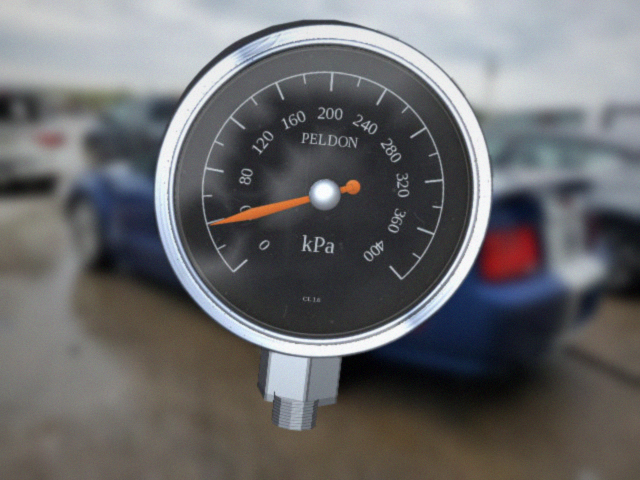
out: **40** kPa
